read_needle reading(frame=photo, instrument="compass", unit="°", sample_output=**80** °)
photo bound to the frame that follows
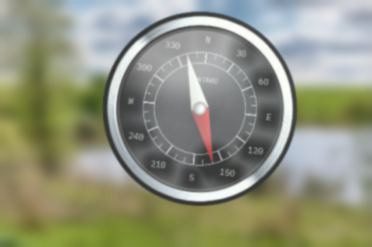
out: **160** °
